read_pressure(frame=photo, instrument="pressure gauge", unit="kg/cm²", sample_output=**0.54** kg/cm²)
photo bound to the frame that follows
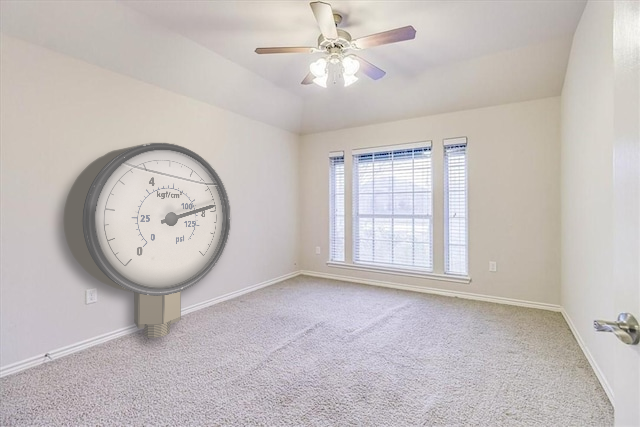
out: **7.75** kg/cm²
